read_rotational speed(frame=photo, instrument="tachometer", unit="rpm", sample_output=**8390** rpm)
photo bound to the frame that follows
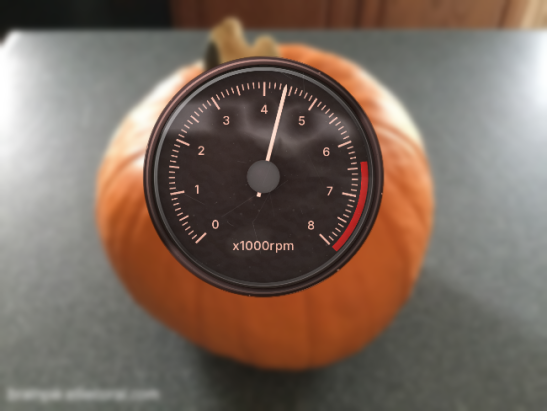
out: **4400** rpm
